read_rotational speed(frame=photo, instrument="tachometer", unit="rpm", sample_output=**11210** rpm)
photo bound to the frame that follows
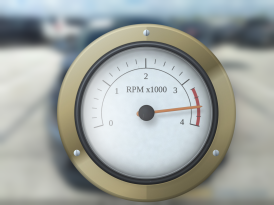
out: **3600** rpm
